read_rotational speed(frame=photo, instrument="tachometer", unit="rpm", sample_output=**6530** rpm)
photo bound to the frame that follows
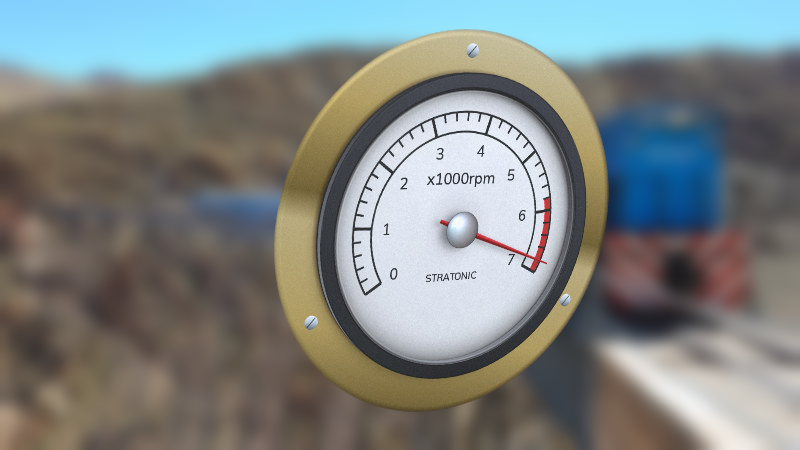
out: **6800** rpm
